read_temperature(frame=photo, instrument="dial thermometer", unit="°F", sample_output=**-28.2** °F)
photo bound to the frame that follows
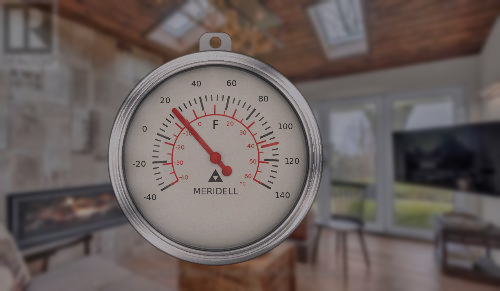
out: **20** °F
